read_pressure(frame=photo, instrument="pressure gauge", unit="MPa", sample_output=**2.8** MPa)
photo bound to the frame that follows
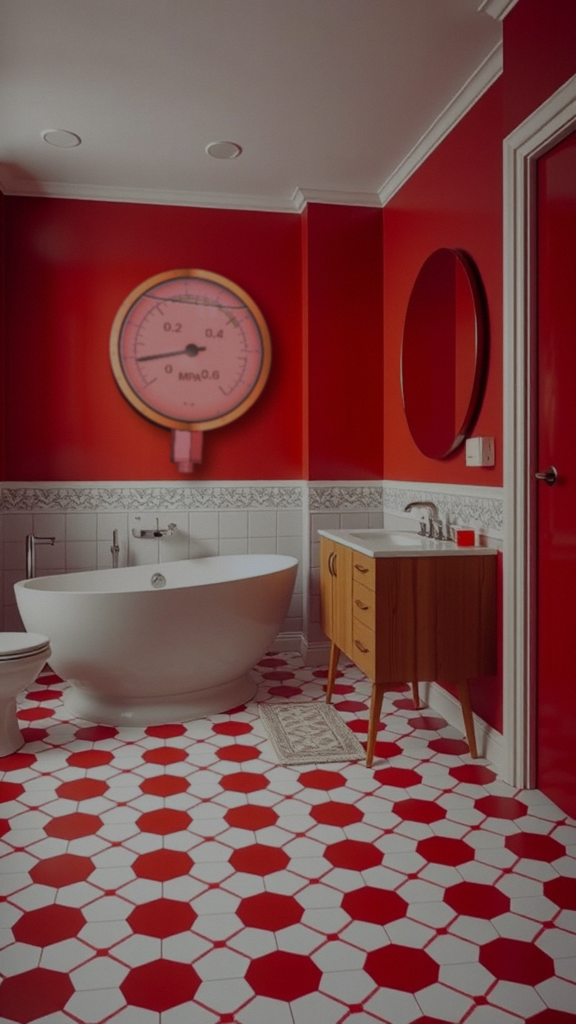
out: **0.06** MPa
